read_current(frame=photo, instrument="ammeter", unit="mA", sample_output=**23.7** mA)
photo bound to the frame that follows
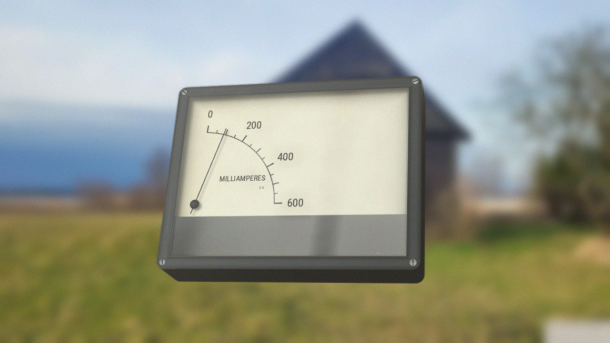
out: **100** mA
